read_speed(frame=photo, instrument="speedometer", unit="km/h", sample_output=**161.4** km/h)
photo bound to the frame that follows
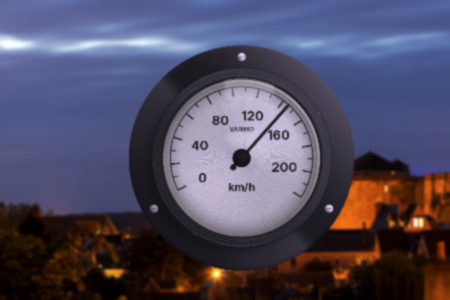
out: **145** km/h
